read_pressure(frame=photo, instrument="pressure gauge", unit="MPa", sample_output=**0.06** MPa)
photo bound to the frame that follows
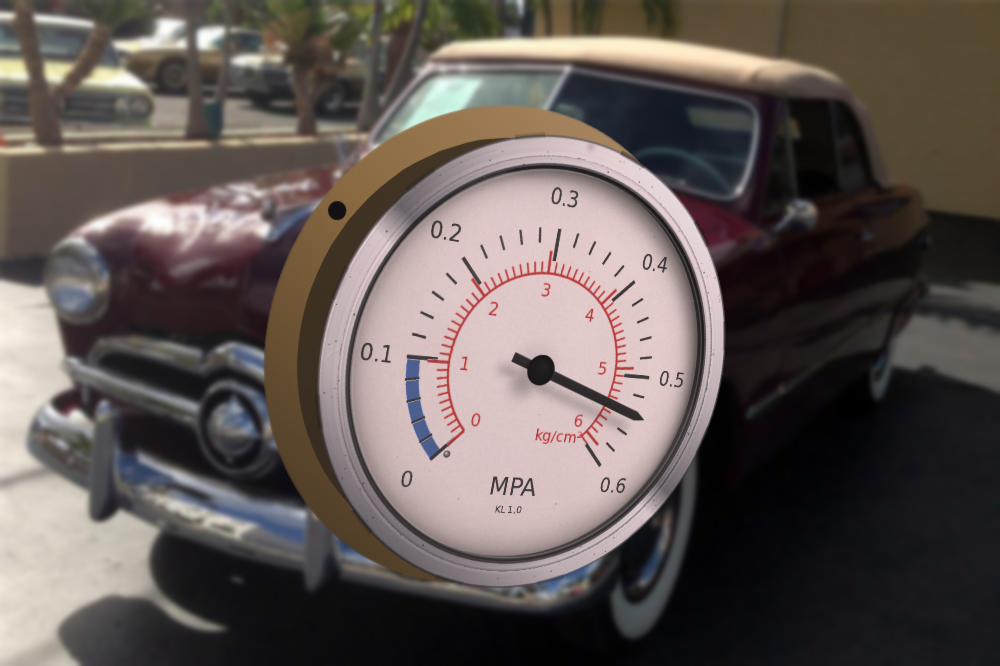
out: **0.54** MPa
